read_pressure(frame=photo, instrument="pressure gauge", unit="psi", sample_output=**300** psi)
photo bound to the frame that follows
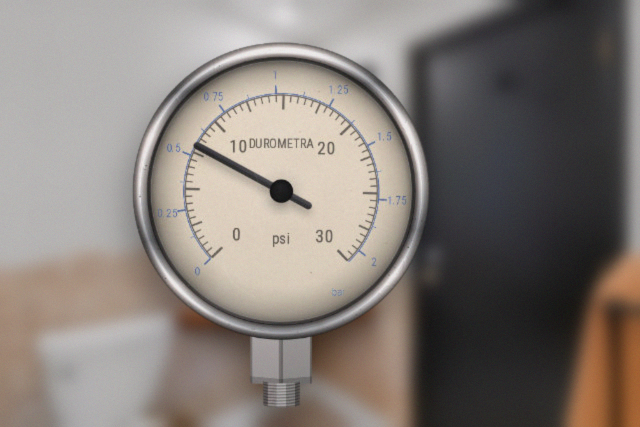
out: **8** psi
